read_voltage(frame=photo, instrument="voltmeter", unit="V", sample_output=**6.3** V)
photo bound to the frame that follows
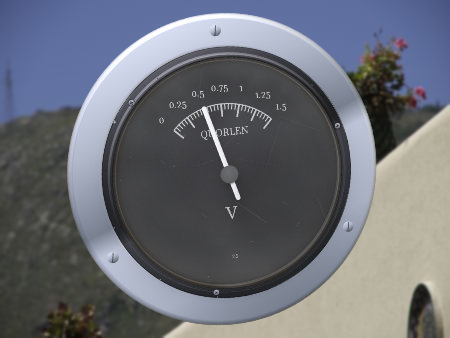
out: **0.5** V
